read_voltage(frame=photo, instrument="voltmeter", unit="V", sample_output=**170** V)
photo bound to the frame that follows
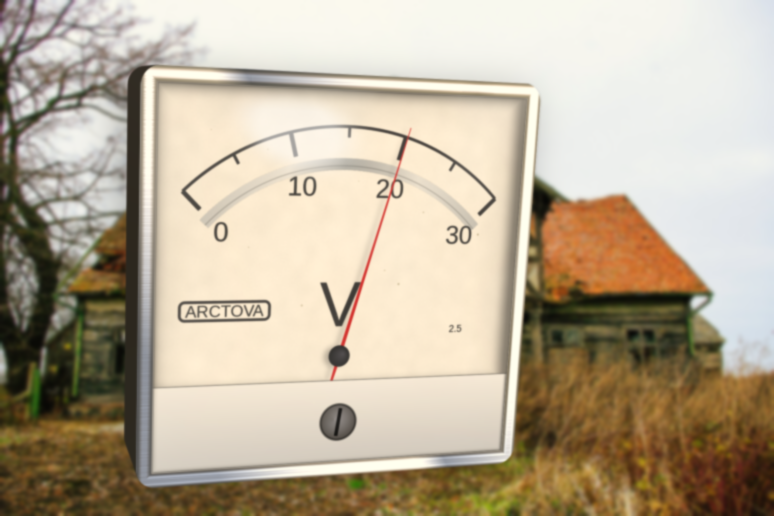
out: **20** V
